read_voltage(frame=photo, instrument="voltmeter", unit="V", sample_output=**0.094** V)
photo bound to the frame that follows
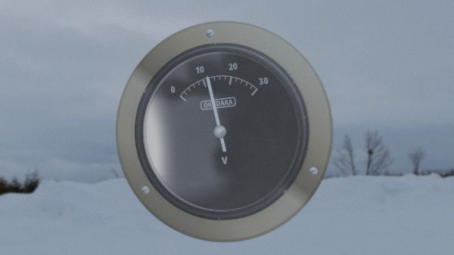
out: **12** V
